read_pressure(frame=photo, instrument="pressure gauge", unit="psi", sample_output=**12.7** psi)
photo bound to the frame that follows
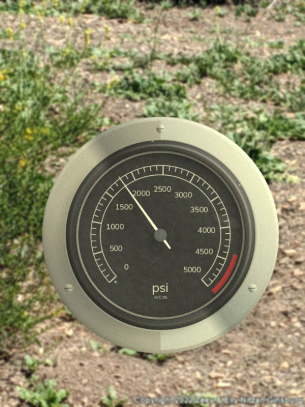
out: **1800** psi
